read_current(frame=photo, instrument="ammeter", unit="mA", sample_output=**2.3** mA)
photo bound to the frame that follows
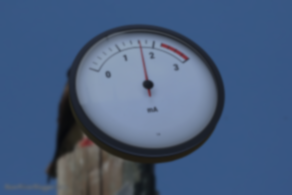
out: **1.6** mA
